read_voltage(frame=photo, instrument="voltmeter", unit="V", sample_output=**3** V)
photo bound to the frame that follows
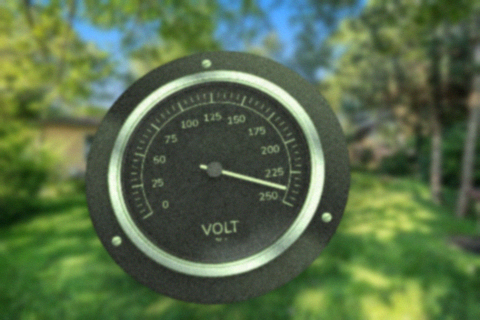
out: **240** V
